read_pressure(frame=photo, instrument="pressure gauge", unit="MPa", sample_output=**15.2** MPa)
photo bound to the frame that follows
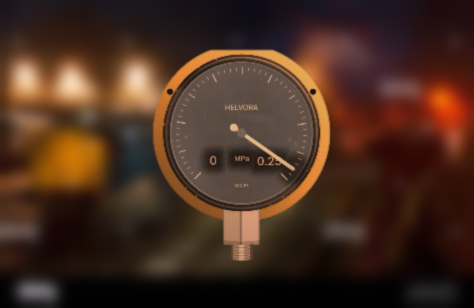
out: **0.24** MPa
